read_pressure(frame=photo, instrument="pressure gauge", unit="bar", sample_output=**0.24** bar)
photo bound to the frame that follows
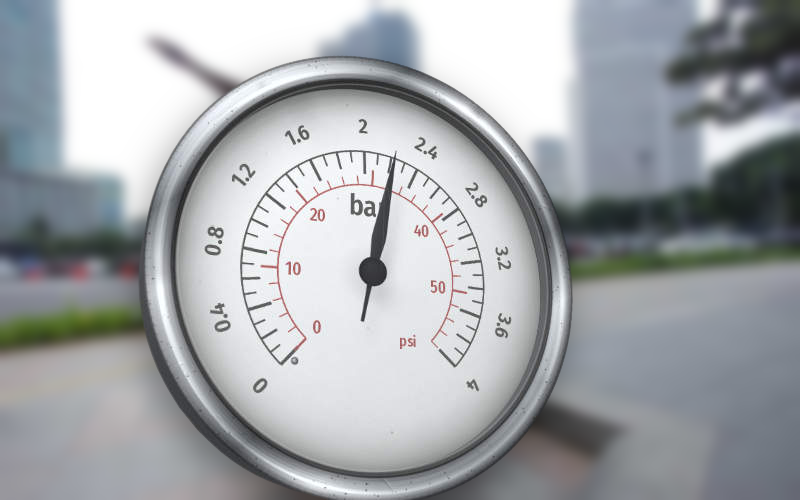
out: **2.2** bar
